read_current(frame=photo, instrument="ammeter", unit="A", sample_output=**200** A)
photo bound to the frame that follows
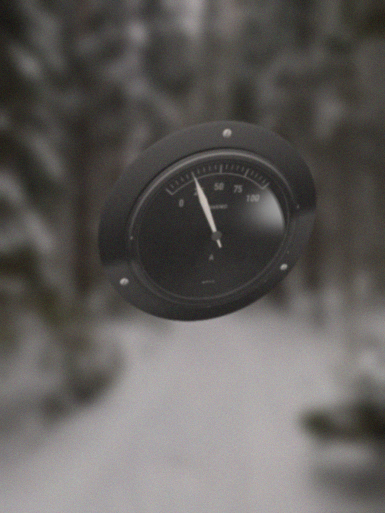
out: **25** A
